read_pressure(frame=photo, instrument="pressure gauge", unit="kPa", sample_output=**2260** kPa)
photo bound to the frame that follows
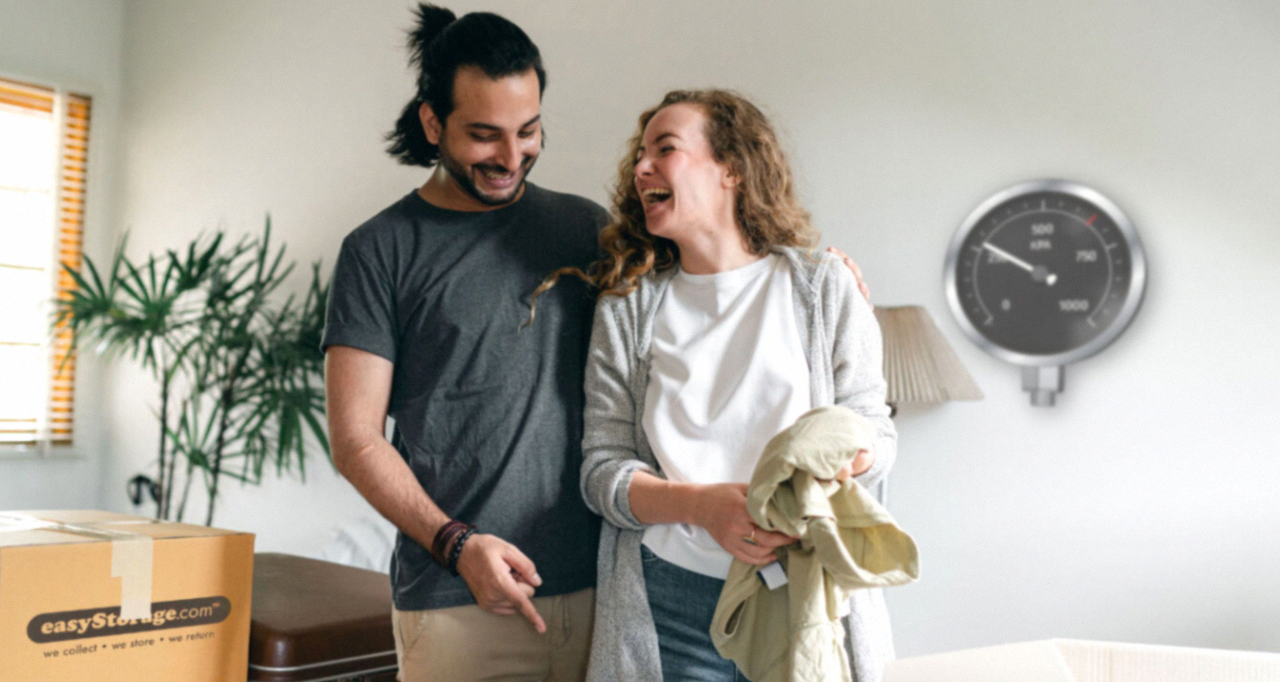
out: **275** kPa
